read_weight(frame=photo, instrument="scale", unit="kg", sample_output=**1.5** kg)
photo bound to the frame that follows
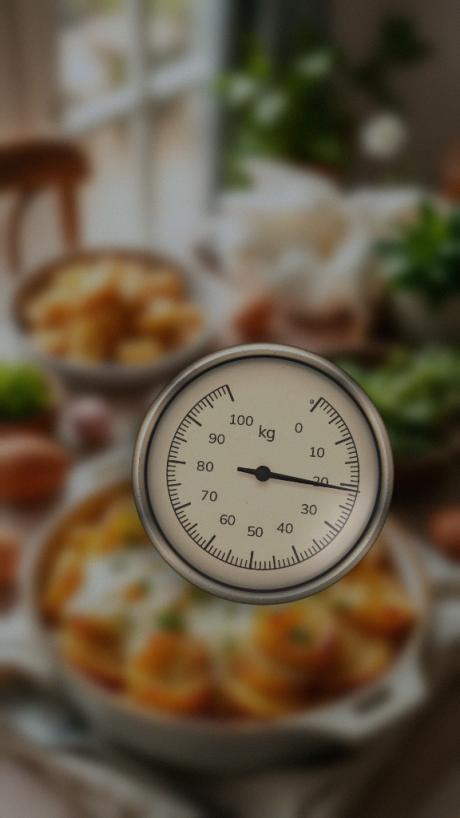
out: **21** kg
